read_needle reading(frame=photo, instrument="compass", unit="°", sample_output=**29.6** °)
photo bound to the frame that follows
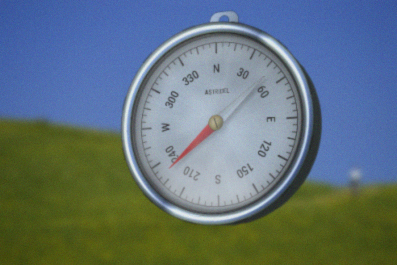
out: **230** °
